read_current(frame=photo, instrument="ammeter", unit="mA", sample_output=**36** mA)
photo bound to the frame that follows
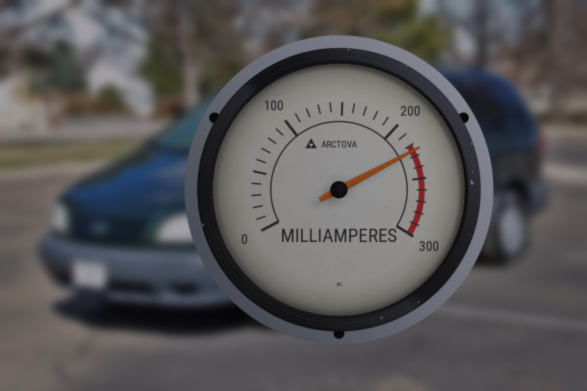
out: **225** mA
